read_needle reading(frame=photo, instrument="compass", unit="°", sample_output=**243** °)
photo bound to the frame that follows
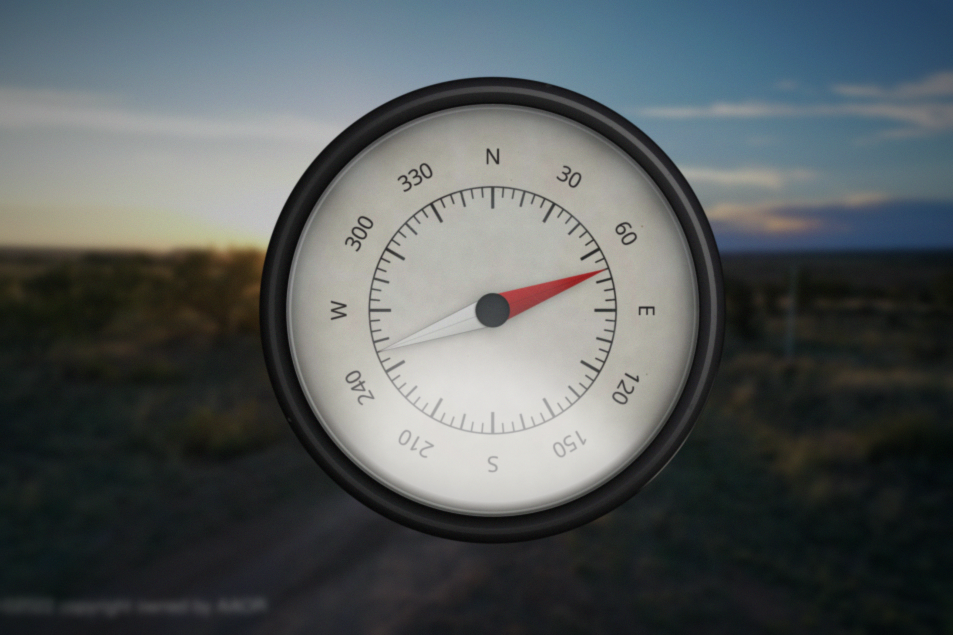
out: **70** °
